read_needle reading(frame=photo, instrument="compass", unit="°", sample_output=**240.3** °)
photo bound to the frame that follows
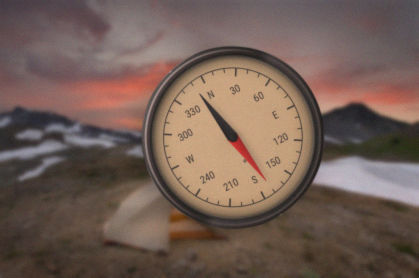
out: **170** °
